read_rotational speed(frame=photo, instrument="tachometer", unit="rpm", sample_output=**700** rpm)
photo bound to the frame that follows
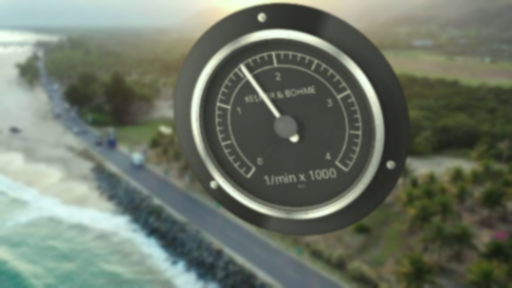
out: **1600** rpm
